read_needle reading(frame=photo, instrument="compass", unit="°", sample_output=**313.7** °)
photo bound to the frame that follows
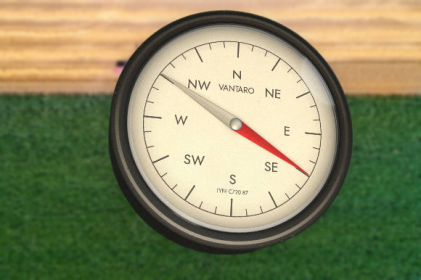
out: **120** °
